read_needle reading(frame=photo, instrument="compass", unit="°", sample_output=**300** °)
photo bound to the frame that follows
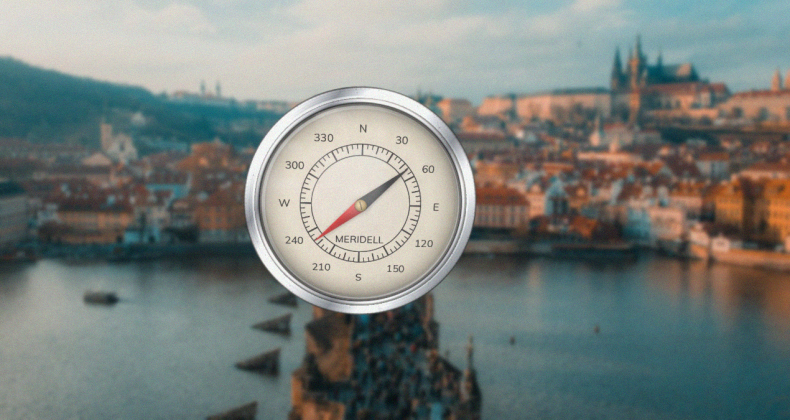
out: **230** °
